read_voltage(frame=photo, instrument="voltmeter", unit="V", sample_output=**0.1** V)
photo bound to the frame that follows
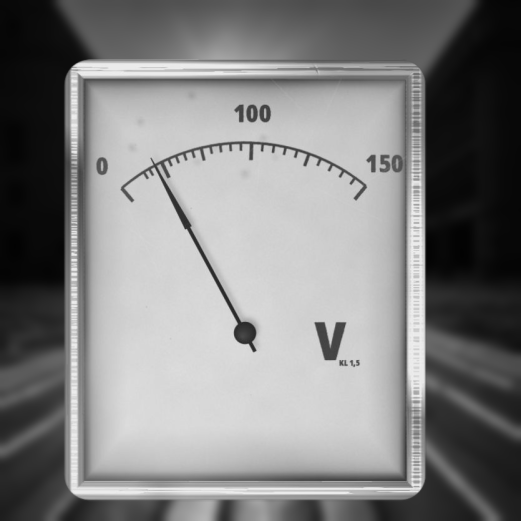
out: **45** V
